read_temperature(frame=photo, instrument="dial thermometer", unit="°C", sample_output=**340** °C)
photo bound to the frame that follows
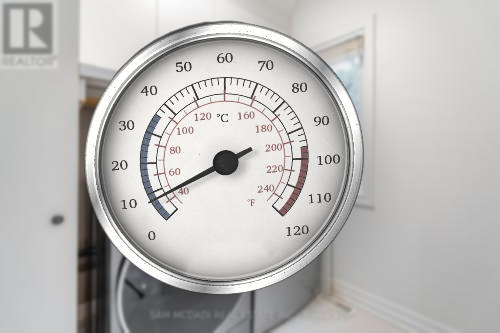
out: **8** °C
